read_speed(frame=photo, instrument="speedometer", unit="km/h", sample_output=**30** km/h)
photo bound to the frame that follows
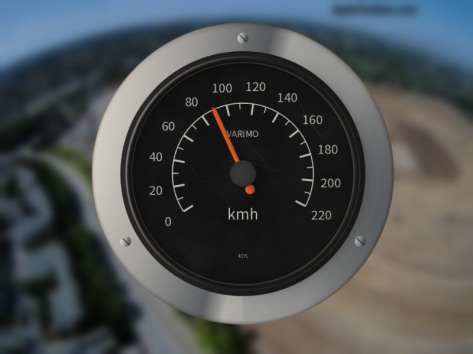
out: **90** km/h
